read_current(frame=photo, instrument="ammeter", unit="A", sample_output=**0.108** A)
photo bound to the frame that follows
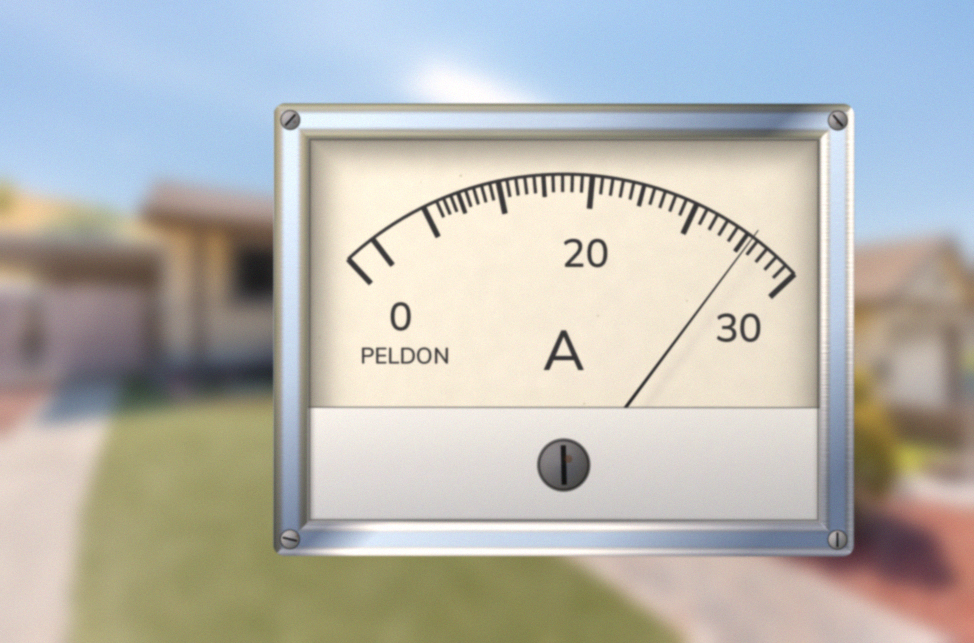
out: **27.75** A
